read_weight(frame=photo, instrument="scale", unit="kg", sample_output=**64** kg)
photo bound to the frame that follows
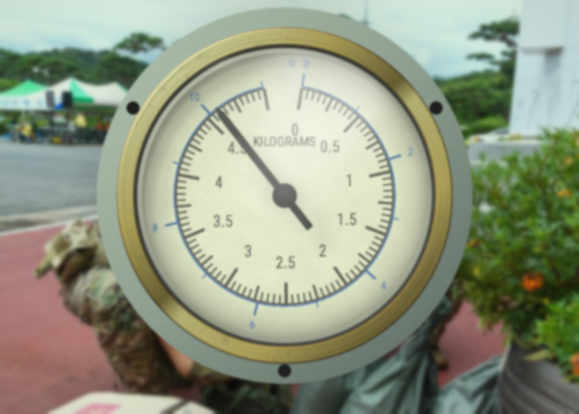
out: **4.6** kg
